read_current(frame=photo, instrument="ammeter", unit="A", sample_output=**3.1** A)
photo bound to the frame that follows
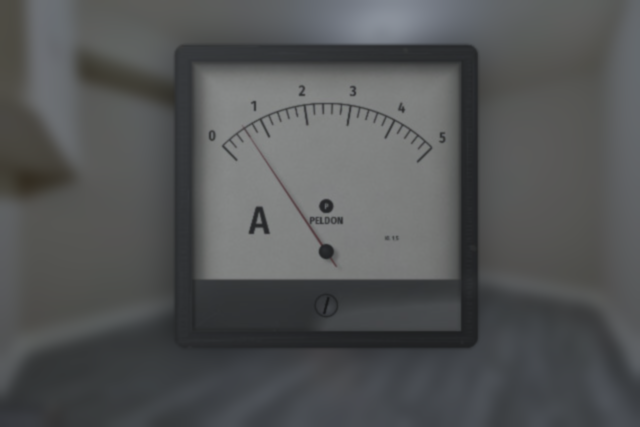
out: **0.6** A
